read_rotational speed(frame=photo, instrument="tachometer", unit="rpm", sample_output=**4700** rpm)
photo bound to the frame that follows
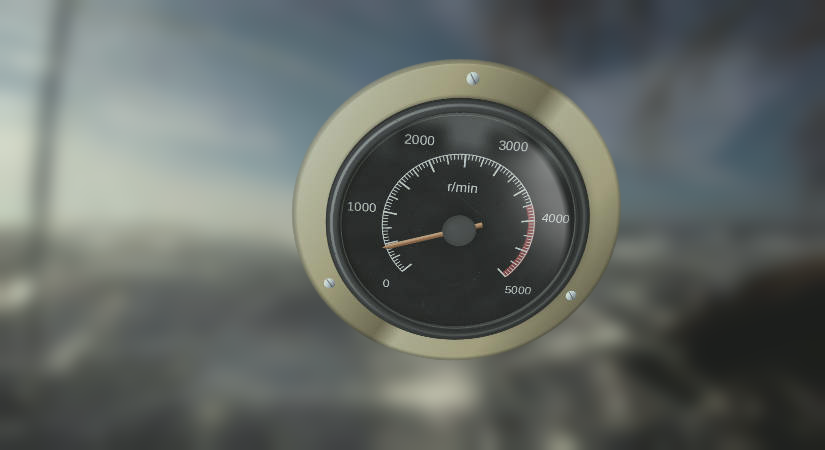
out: **500** rpm
